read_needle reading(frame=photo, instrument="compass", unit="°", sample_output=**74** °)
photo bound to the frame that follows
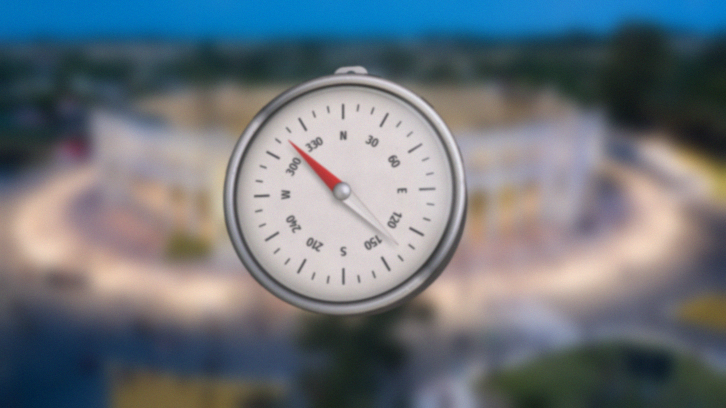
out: **315** °
